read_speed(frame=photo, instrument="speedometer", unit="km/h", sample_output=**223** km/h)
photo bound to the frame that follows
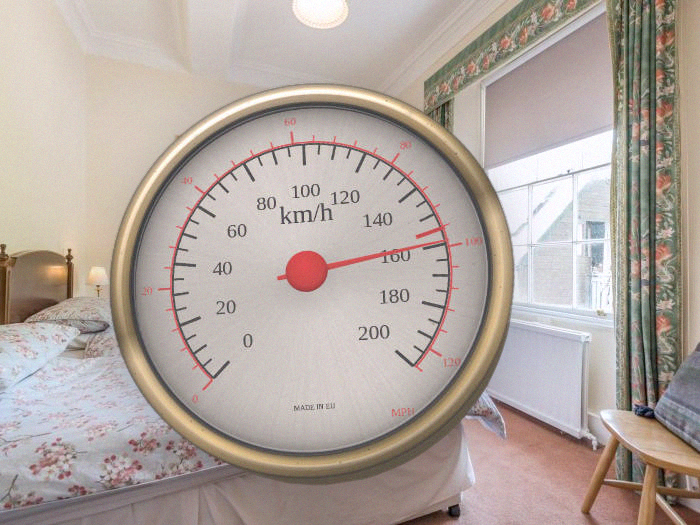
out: **160** km/h
